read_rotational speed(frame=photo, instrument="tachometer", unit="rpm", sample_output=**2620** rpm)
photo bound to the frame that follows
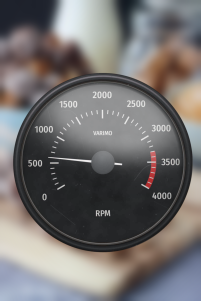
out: **600** rpm
